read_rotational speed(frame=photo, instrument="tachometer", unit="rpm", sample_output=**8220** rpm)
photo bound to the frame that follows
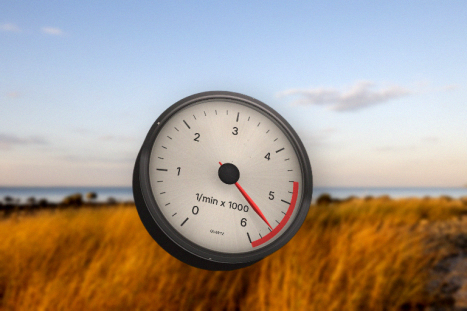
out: **5600** rpm
